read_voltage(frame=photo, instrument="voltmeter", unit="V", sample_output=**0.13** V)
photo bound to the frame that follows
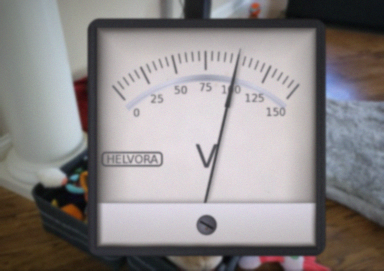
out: **100** V
